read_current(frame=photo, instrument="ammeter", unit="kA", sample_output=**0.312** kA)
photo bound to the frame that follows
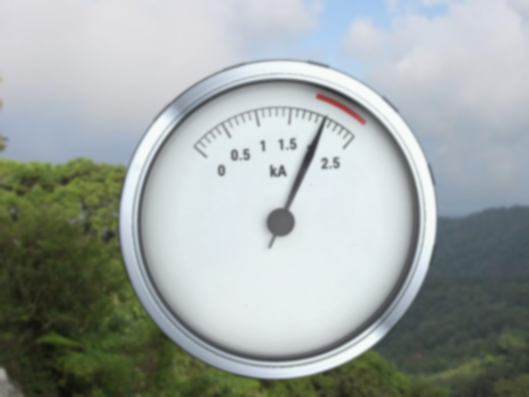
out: **2** kA
